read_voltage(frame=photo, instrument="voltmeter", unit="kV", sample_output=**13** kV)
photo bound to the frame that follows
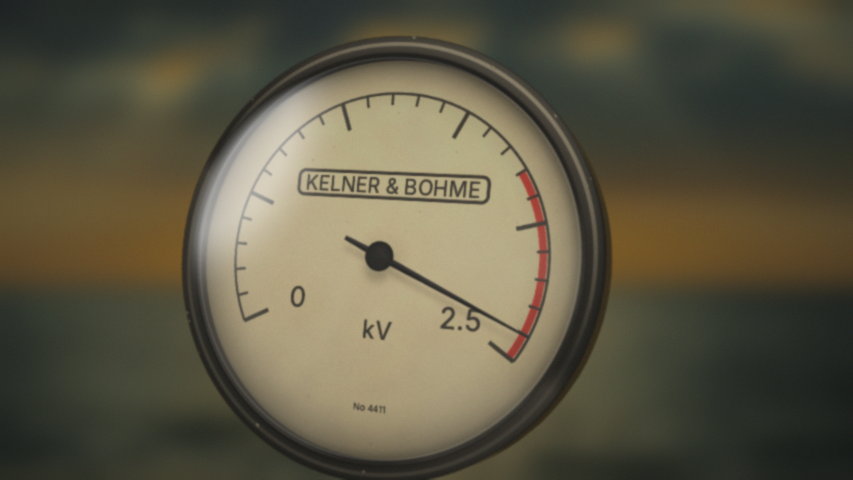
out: **2.4** kV
